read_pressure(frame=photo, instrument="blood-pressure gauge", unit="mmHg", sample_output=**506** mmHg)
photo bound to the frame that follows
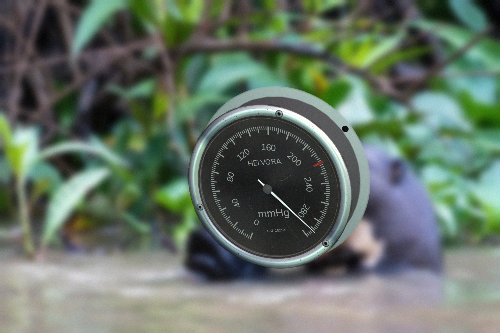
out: **290** mmHg
